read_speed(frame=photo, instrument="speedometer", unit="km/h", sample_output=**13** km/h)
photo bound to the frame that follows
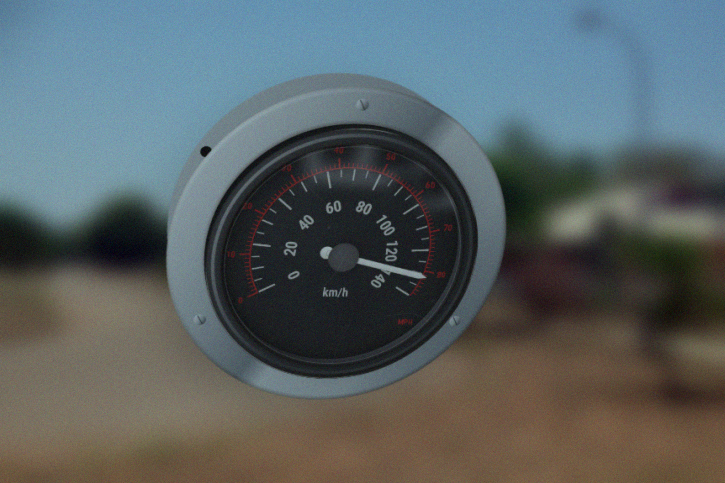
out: **130** km/h
